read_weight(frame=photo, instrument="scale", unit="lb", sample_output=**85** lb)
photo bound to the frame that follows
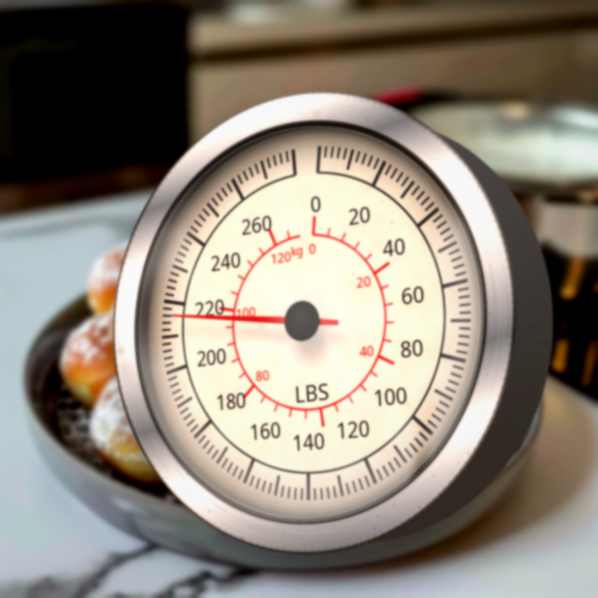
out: **216** lb
